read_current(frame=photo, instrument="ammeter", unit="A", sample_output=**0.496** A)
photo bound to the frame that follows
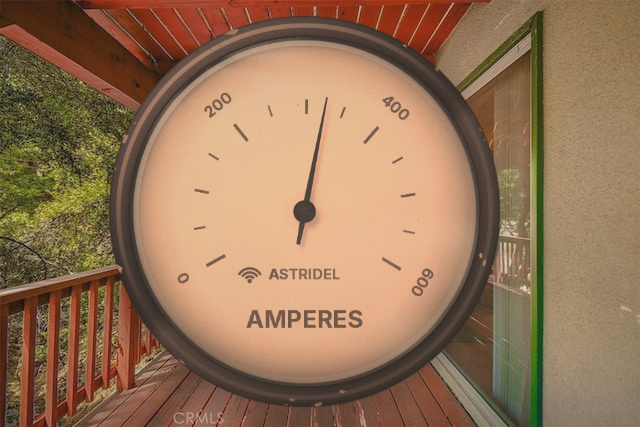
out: **325** A
